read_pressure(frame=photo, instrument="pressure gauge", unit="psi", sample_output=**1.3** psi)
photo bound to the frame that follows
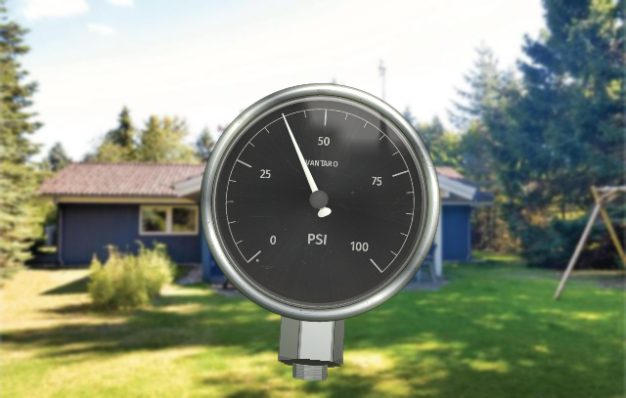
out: **40** psi
